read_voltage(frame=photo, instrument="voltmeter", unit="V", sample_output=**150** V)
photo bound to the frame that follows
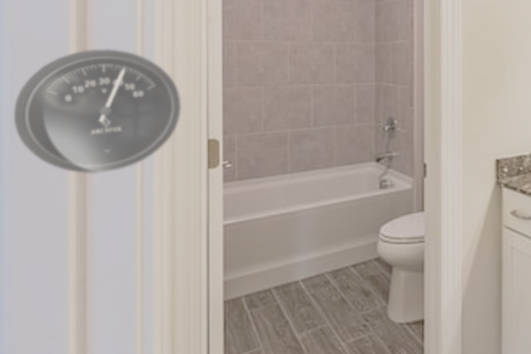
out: **40** V
